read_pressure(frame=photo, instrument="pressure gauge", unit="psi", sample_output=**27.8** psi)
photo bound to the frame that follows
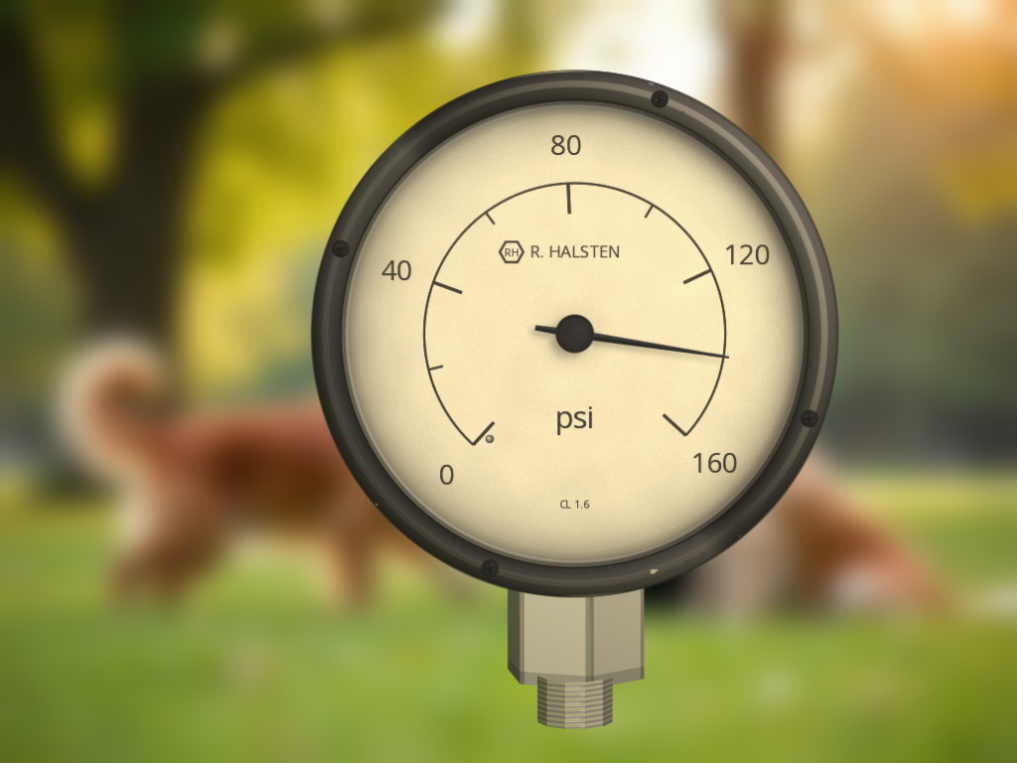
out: **140** psi
